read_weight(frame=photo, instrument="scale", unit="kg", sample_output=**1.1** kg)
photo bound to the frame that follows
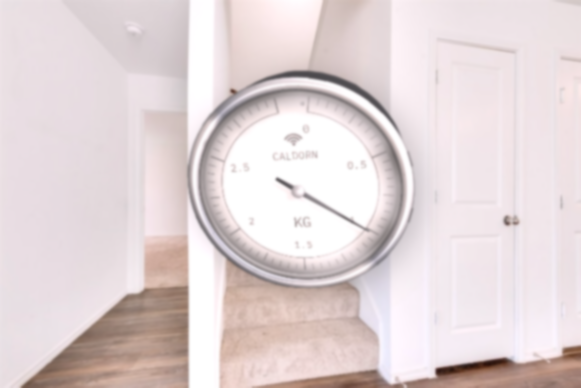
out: **1** kg
